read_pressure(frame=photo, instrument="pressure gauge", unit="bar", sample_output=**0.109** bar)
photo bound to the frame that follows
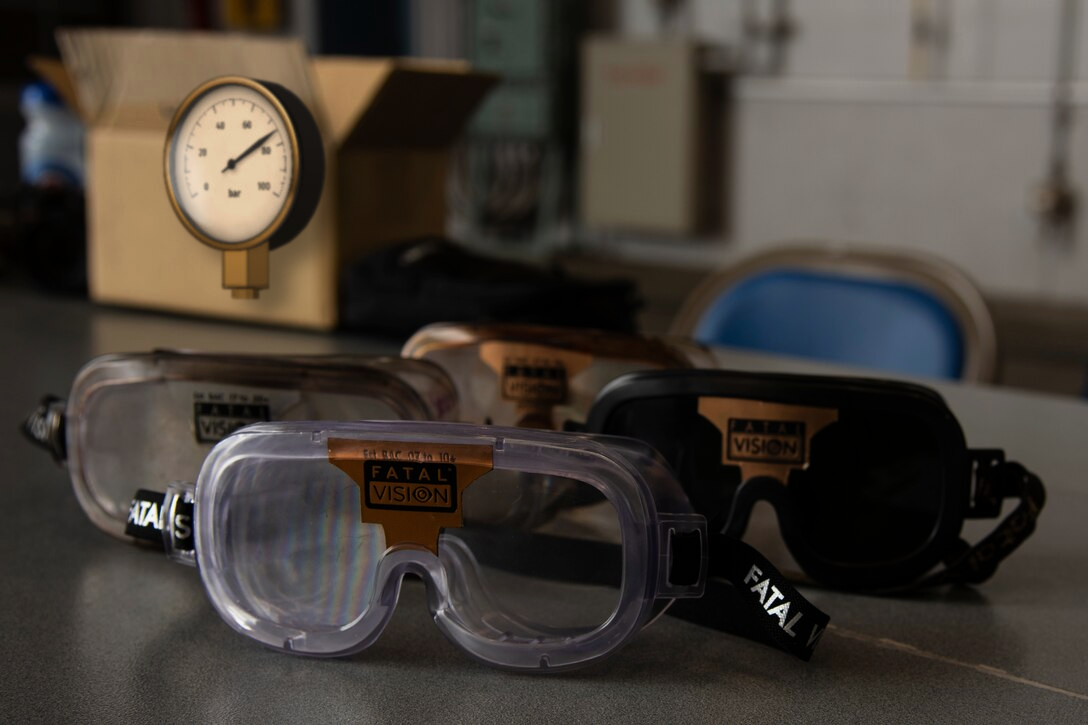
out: **75** bar
